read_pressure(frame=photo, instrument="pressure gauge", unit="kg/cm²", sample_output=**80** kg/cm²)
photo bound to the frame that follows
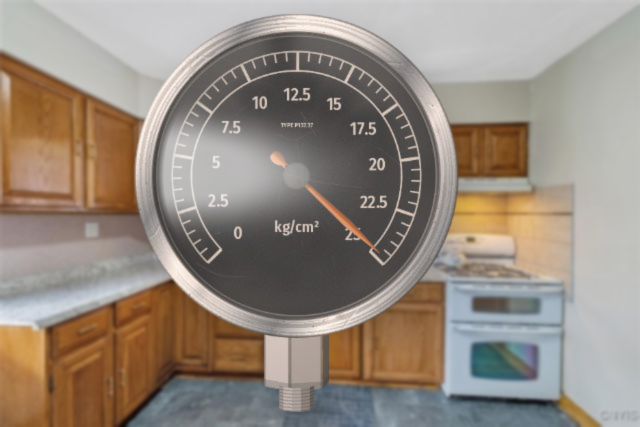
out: **24.75** kg/cm²
